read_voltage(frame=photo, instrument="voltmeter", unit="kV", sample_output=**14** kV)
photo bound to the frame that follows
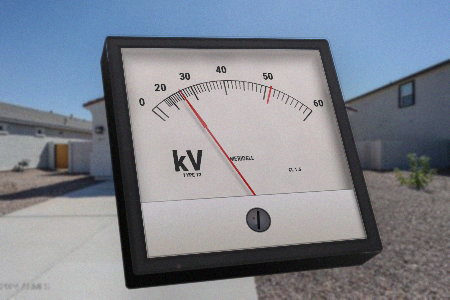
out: **25** kV
